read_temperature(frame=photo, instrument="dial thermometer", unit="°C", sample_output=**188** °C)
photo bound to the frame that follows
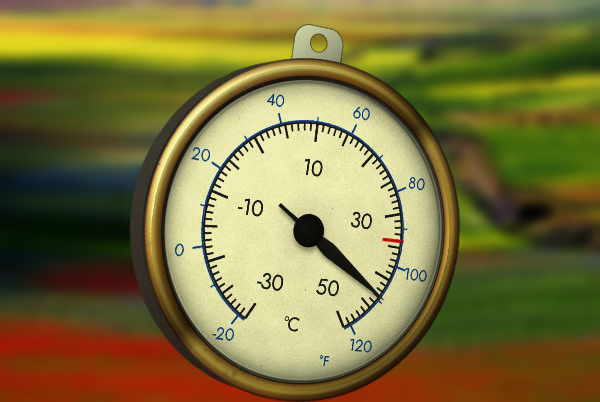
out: **43** °C
